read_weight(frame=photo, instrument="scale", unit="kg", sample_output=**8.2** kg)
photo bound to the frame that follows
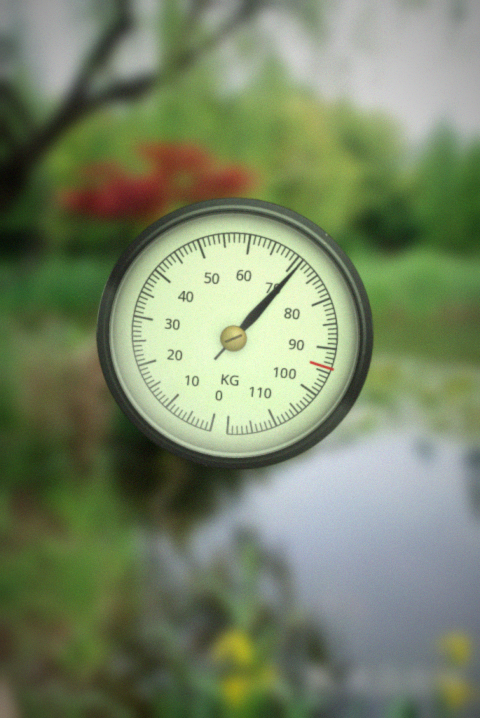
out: **71** kg
